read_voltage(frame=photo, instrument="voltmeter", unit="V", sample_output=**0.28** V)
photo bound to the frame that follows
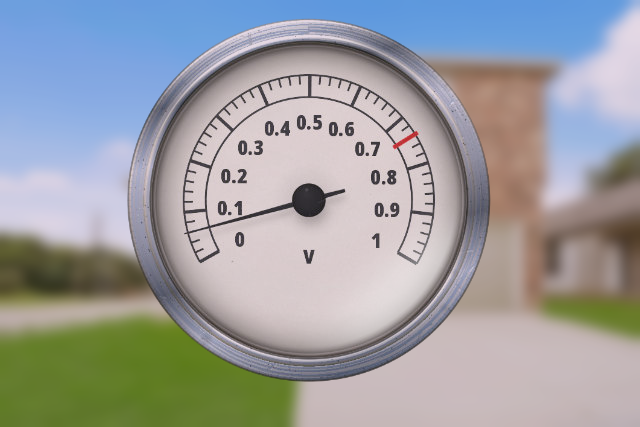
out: **0.06** V
